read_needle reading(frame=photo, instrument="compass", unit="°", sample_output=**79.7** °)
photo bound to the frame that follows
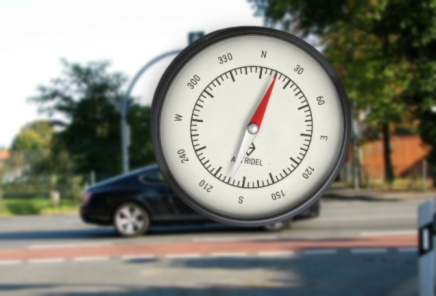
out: **15** °
